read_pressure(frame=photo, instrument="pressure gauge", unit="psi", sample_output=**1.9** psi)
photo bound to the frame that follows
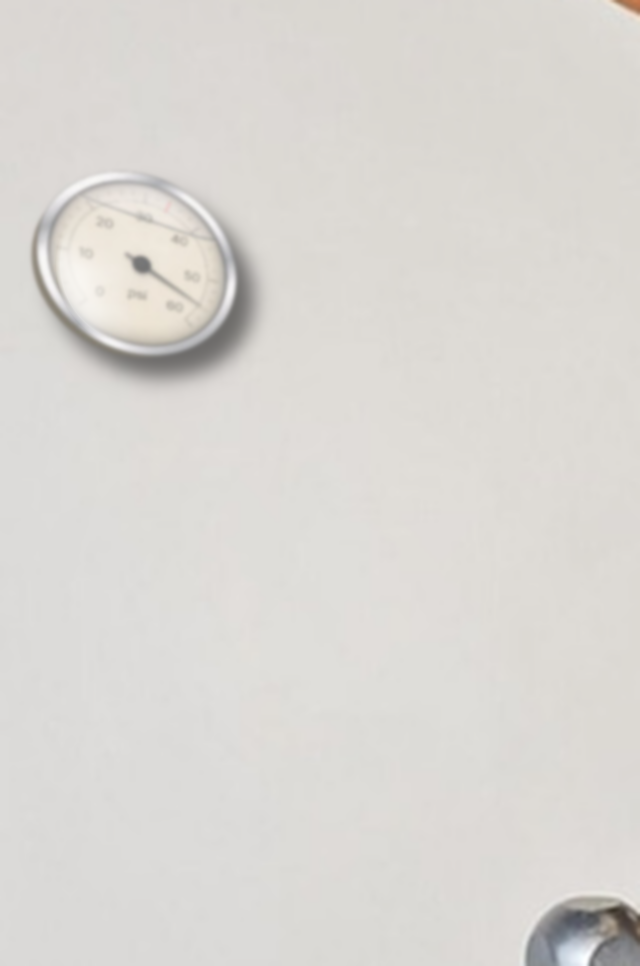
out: **56** psi
